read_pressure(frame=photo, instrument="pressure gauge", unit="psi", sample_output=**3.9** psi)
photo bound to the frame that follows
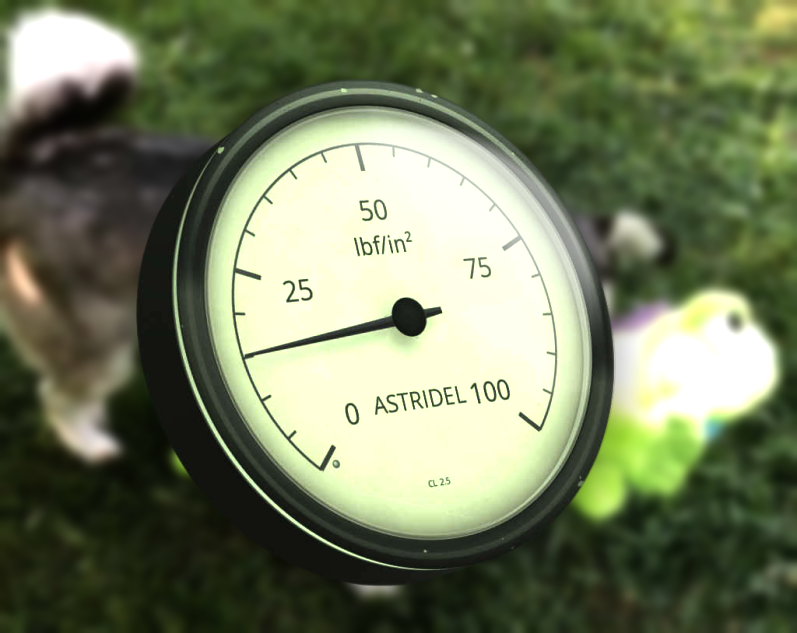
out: **15** psi
